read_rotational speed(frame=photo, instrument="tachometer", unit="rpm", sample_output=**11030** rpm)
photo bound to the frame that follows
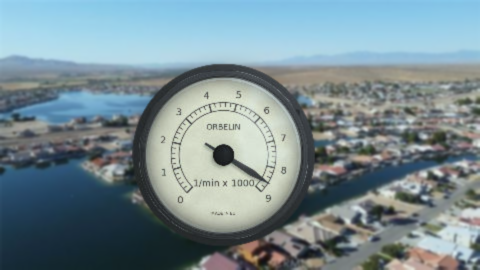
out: **8600** rpm
